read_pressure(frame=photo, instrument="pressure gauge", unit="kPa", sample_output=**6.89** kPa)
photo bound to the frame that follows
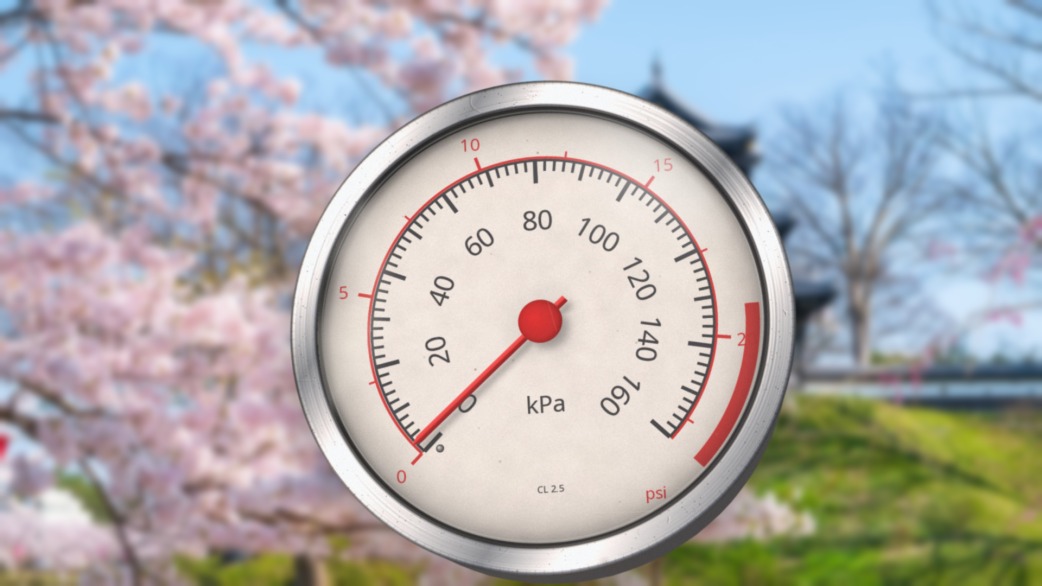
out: **2** kPa
